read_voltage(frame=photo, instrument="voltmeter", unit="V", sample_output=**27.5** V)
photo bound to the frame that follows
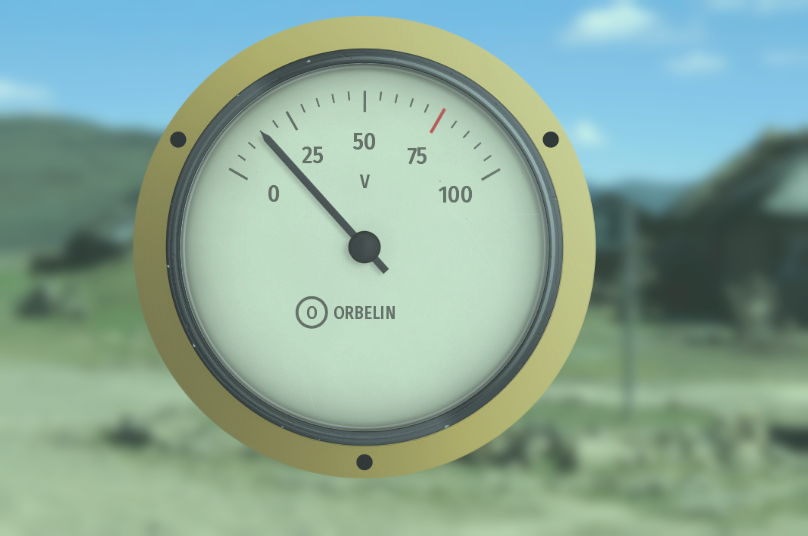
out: **15** V
